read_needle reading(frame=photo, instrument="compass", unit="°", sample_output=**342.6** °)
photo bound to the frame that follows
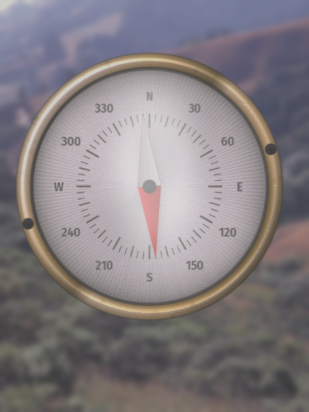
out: **175** °
